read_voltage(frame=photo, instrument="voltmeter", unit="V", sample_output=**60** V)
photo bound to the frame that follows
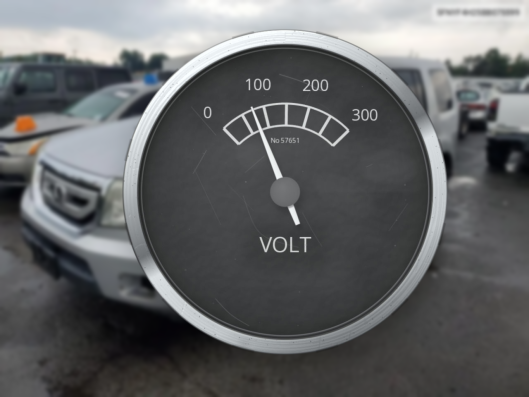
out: **75** V
